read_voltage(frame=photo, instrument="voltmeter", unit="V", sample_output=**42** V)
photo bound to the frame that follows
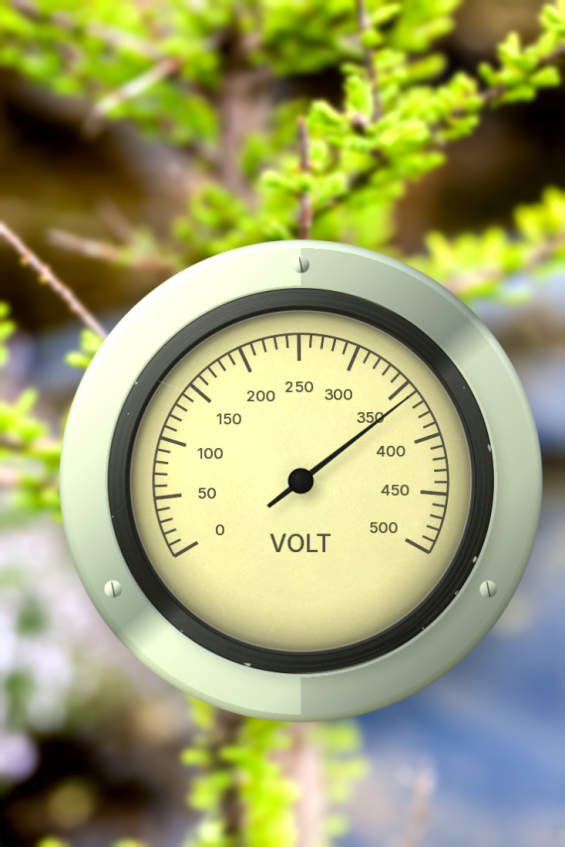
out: **360** V
